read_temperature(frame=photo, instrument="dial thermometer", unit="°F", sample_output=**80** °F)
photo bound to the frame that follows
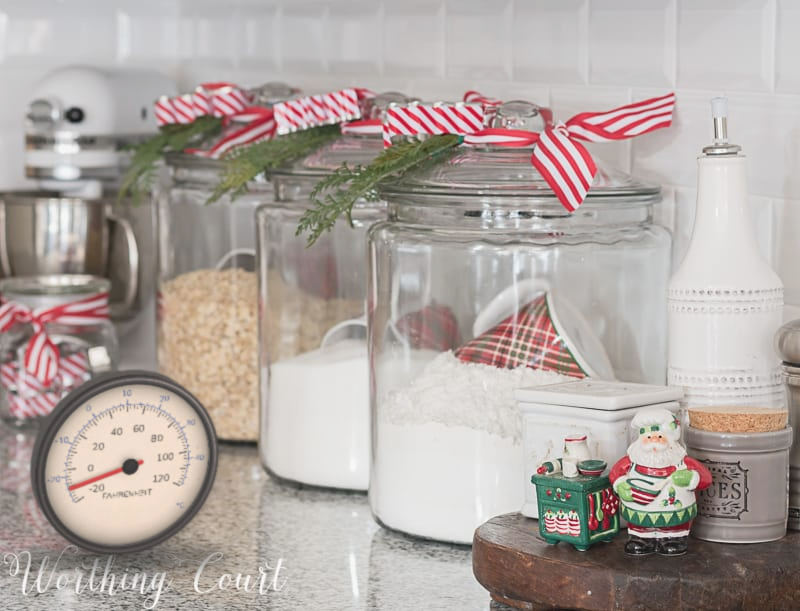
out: **-10** °F
